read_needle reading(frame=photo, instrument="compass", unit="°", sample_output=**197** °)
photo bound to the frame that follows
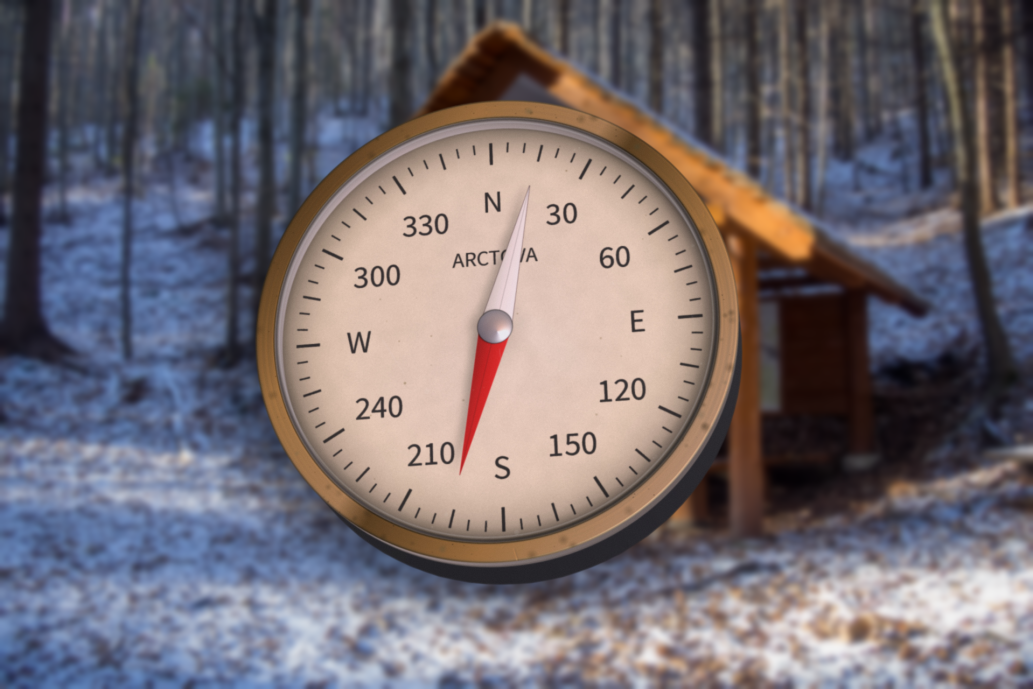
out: **195** °
